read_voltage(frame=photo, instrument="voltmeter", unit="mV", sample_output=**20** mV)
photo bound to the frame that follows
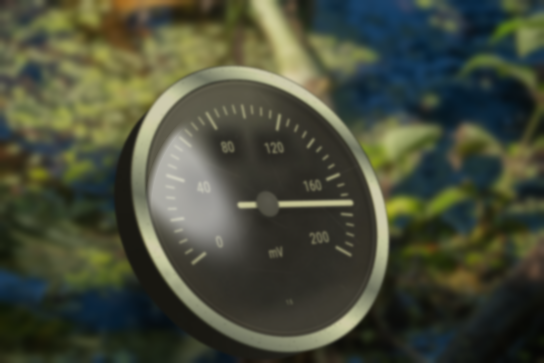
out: **175** mV
